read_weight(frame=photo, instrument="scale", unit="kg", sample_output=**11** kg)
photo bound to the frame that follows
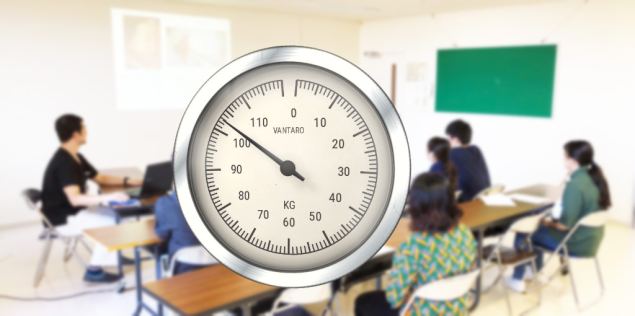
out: **103** kg
